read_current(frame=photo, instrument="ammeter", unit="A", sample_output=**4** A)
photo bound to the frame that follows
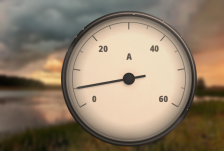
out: **5** A
